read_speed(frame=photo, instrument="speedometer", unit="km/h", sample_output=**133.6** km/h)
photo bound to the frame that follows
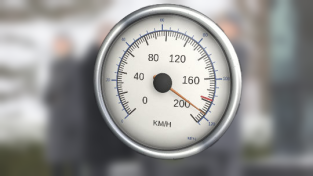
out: **190** km/h
